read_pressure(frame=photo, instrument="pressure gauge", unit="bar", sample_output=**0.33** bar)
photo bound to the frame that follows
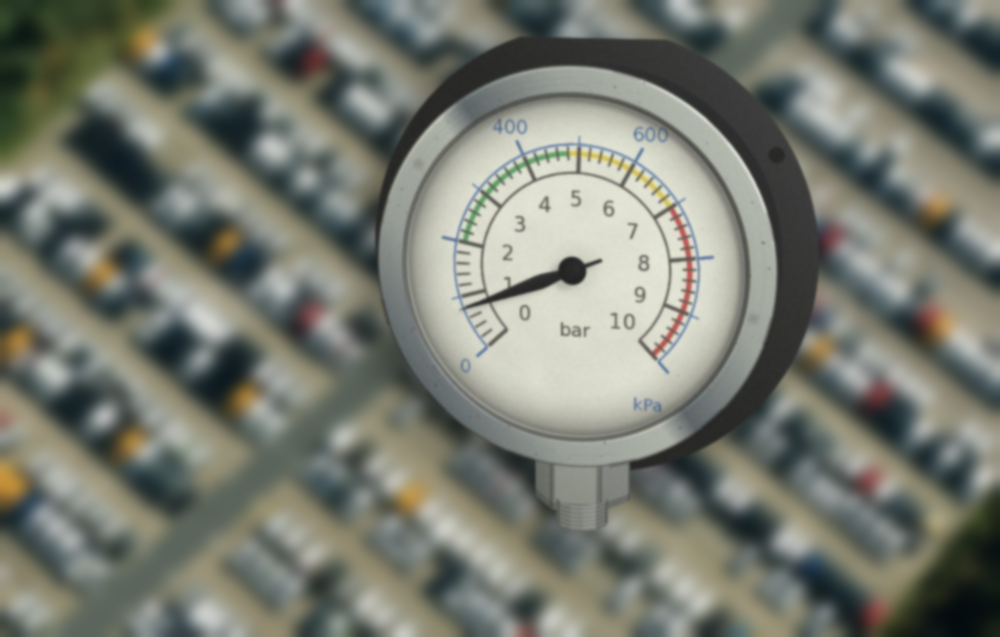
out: **0.8** bar
